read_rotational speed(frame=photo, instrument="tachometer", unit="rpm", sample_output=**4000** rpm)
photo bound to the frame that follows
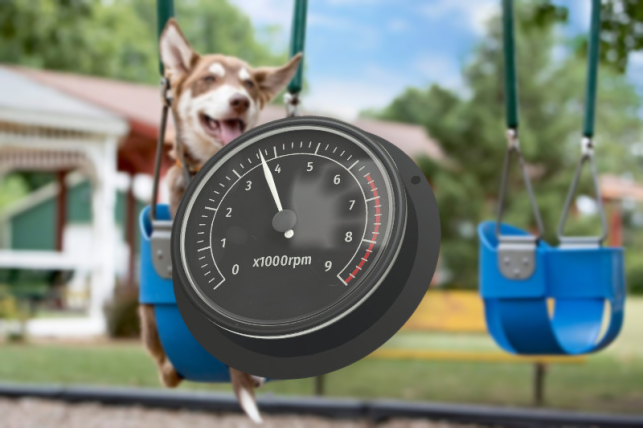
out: **3700** rpm
